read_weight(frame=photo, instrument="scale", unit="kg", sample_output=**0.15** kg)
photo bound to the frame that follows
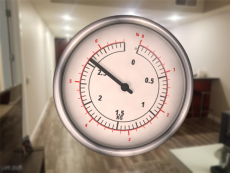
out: **2.55** kg
